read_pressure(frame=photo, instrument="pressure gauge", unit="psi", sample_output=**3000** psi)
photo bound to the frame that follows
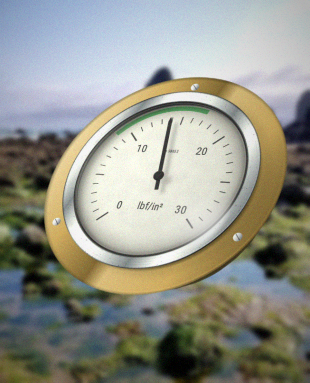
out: **14** psi
